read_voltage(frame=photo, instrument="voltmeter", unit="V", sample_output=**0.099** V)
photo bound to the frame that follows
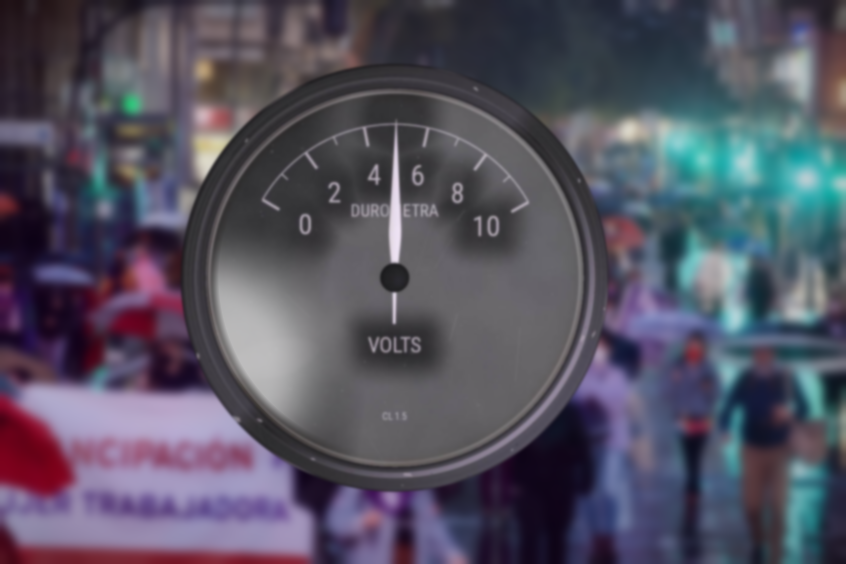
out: **5** V
